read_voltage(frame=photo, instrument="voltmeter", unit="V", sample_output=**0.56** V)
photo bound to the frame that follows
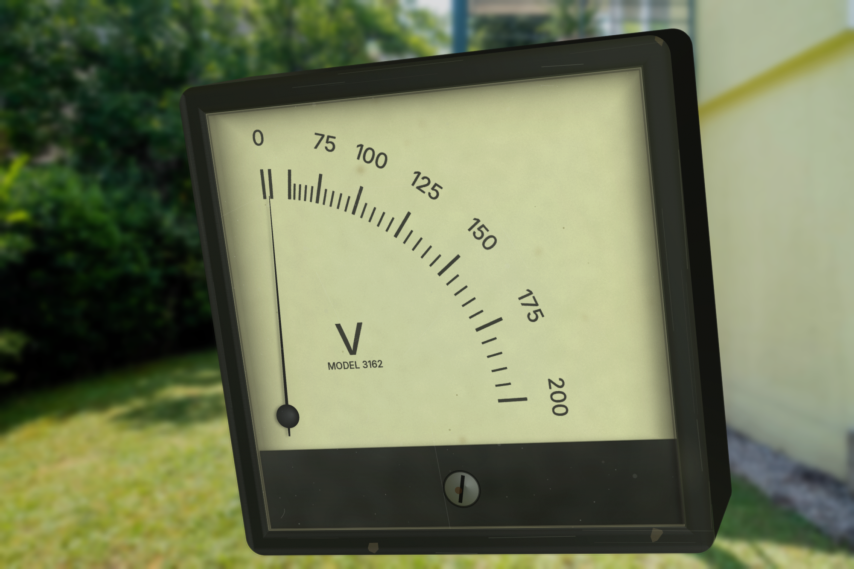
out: **25** V
